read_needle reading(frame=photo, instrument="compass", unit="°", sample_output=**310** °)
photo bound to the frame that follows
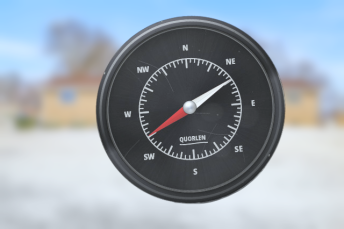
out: **240** °
